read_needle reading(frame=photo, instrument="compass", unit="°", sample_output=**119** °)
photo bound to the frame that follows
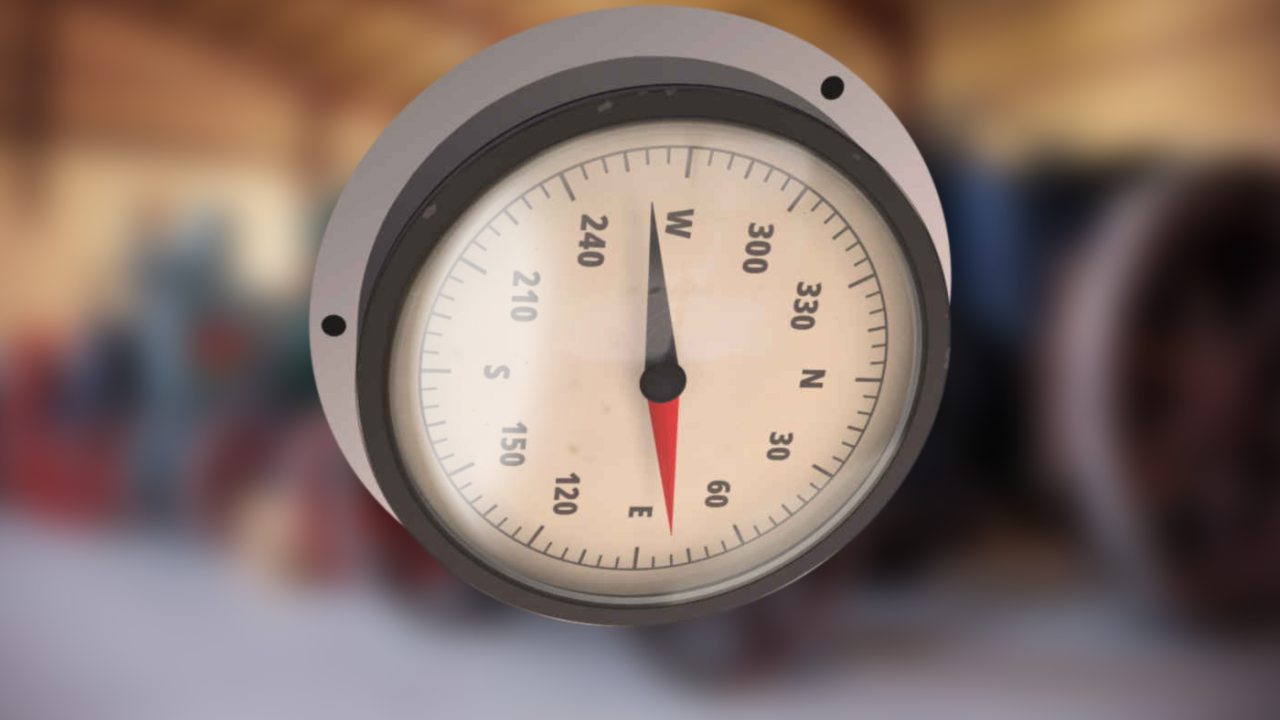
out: **80** °
